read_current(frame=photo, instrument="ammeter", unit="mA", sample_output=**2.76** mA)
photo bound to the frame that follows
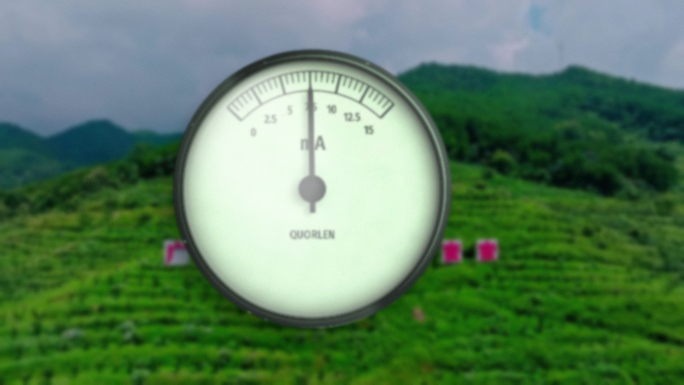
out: **7.5** mA
